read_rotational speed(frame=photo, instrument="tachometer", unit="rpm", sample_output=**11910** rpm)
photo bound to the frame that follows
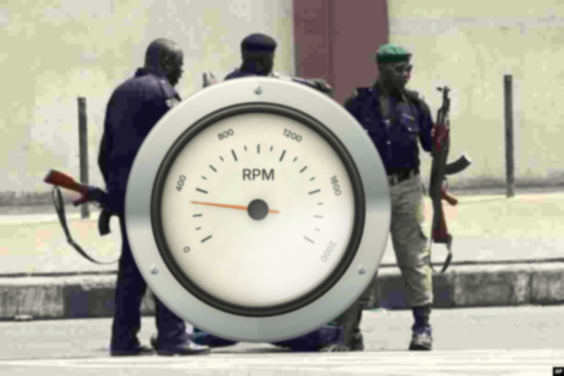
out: **300** rpm
